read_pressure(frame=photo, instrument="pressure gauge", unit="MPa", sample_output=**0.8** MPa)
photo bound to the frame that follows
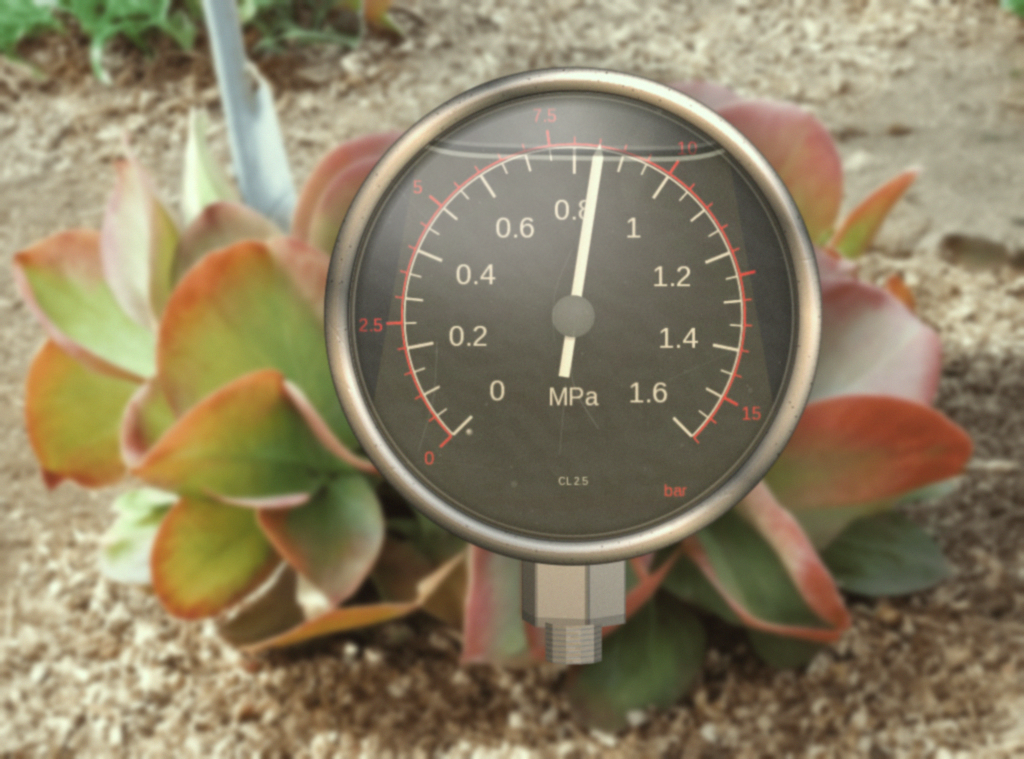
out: **0.85** MPa
